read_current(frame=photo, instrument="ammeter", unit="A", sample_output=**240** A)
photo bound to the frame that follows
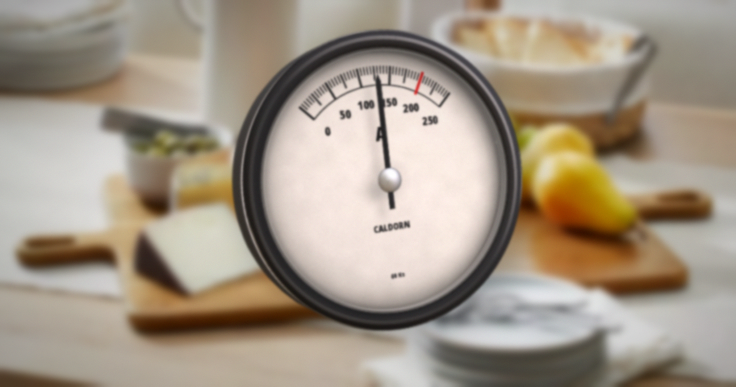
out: **125** A
